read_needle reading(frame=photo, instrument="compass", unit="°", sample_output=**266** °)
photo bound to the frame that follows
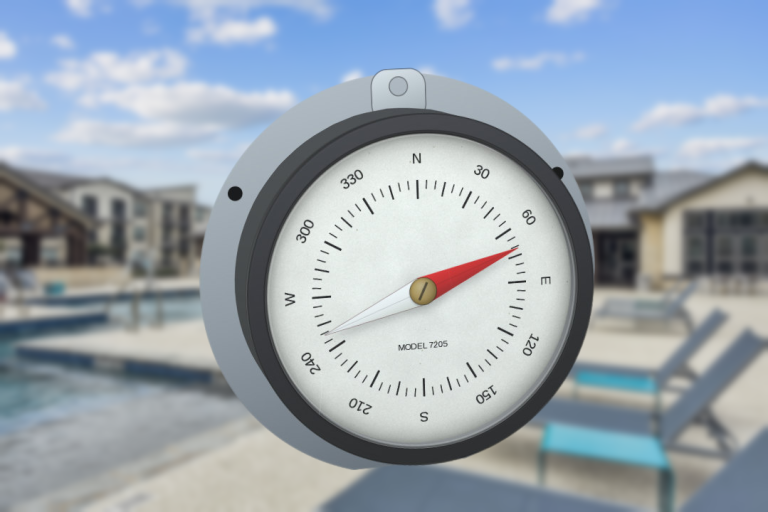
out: **70** °
